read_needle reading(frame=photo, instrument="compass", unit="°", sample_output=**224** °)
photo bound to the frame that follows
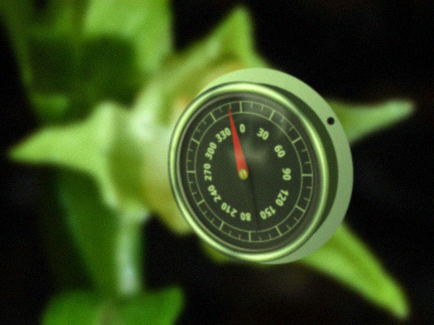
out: **350** °
